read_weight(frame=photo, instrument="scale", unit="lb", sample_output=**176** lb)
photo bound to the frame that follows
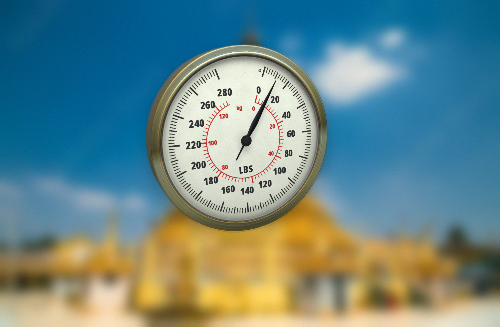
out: **10** lb
